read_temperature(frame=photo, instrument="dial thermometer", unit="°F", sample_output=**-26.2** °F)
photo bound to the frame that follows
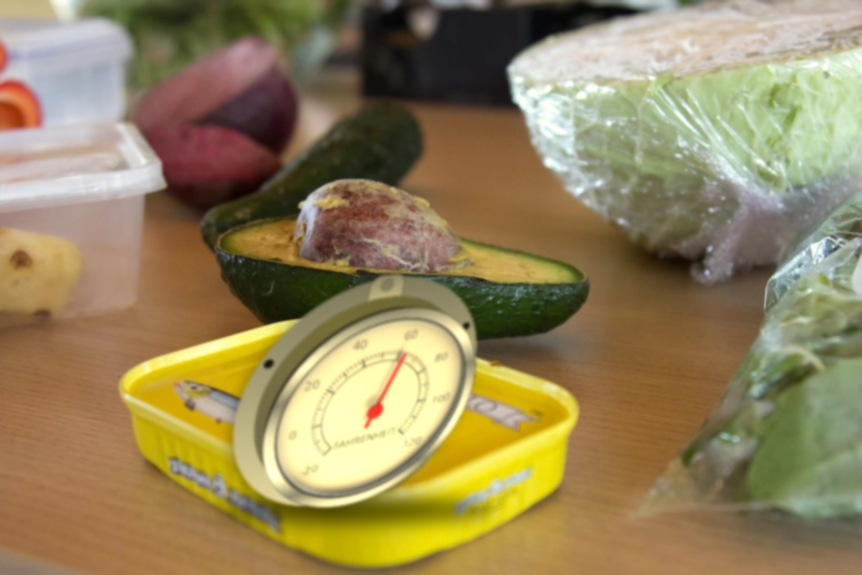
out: **60** °F
